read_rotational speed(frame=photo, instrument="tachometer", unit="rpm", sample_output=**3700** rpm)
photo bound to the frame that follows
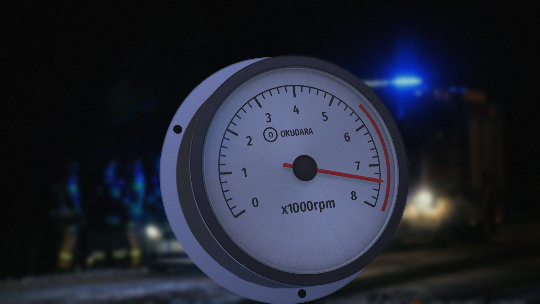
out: **7400** rpm
